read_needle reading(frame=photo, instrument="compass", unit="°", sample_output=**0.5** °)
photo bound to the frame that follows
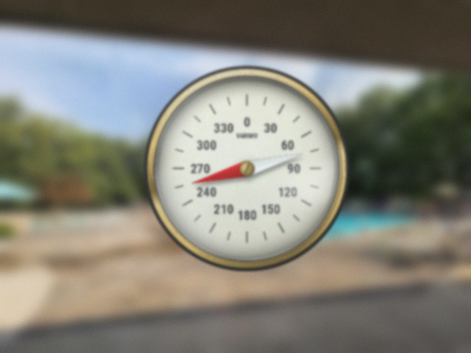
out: **255** °
